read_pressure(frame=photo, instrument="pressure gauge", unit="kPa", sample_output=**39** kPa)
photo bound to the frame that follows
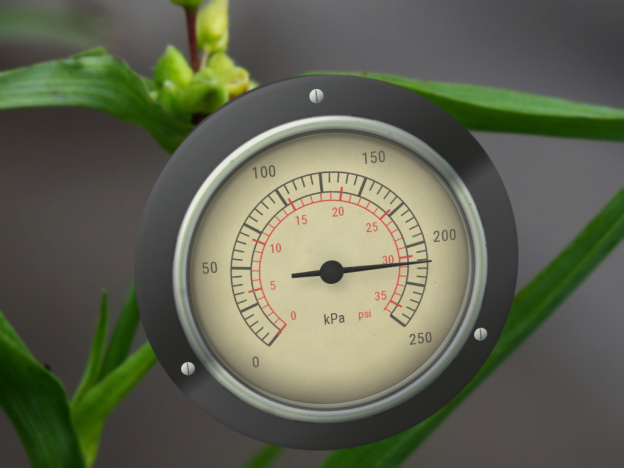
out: **210** kPa
